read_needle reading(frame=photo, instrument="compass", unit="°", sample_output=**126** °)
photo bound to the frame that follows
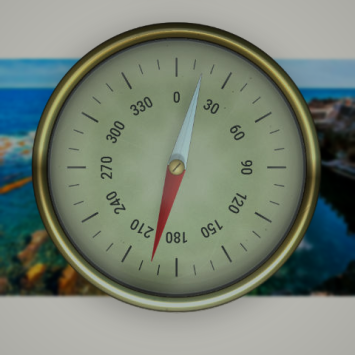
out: **195** °
